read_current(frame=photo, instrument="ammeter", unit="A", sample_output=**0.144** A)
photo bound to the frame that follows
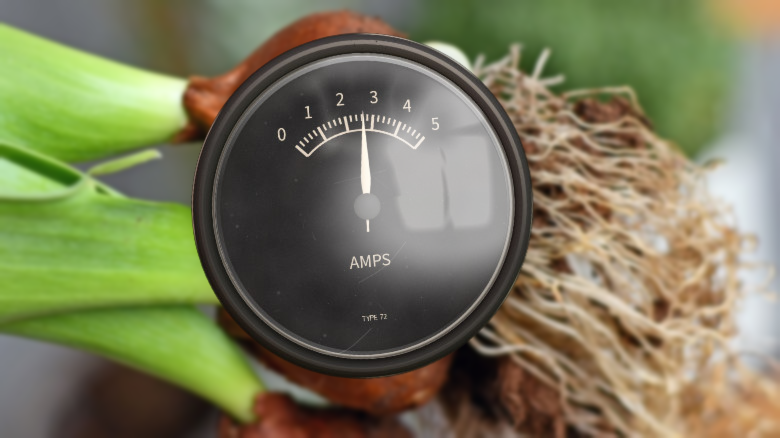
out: **2.6** A
